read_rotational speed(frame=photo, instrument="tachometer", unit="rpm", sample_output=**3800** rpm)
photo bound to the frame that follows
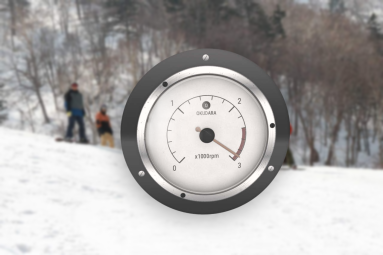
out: **2900** rpm
